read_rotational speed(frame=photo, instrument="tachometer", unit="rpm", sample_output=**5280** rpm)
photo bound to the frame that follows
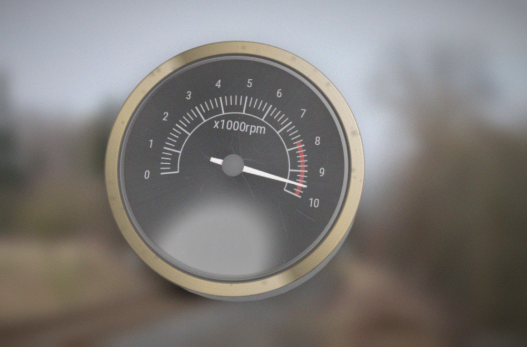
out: **9600** rpm
